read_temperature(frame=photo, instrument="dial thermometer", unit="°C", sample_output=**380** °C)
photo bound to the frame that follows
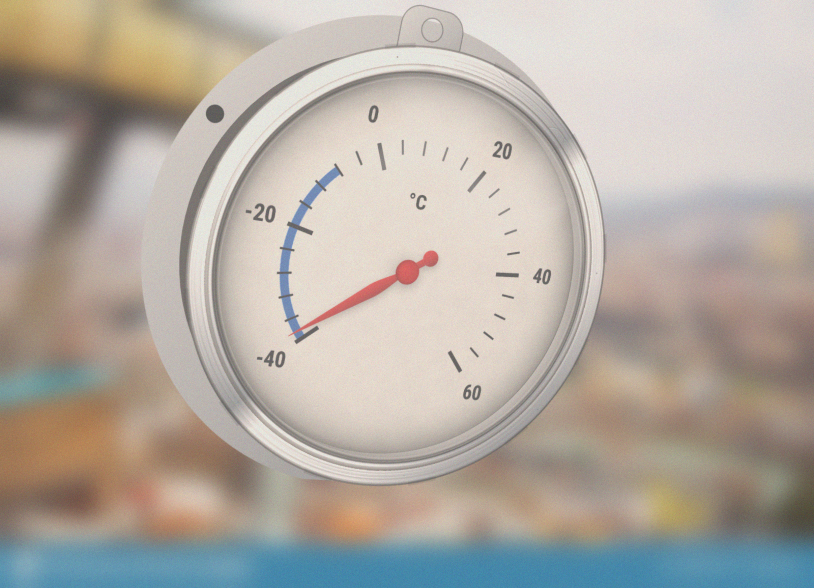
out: **-38** °C
